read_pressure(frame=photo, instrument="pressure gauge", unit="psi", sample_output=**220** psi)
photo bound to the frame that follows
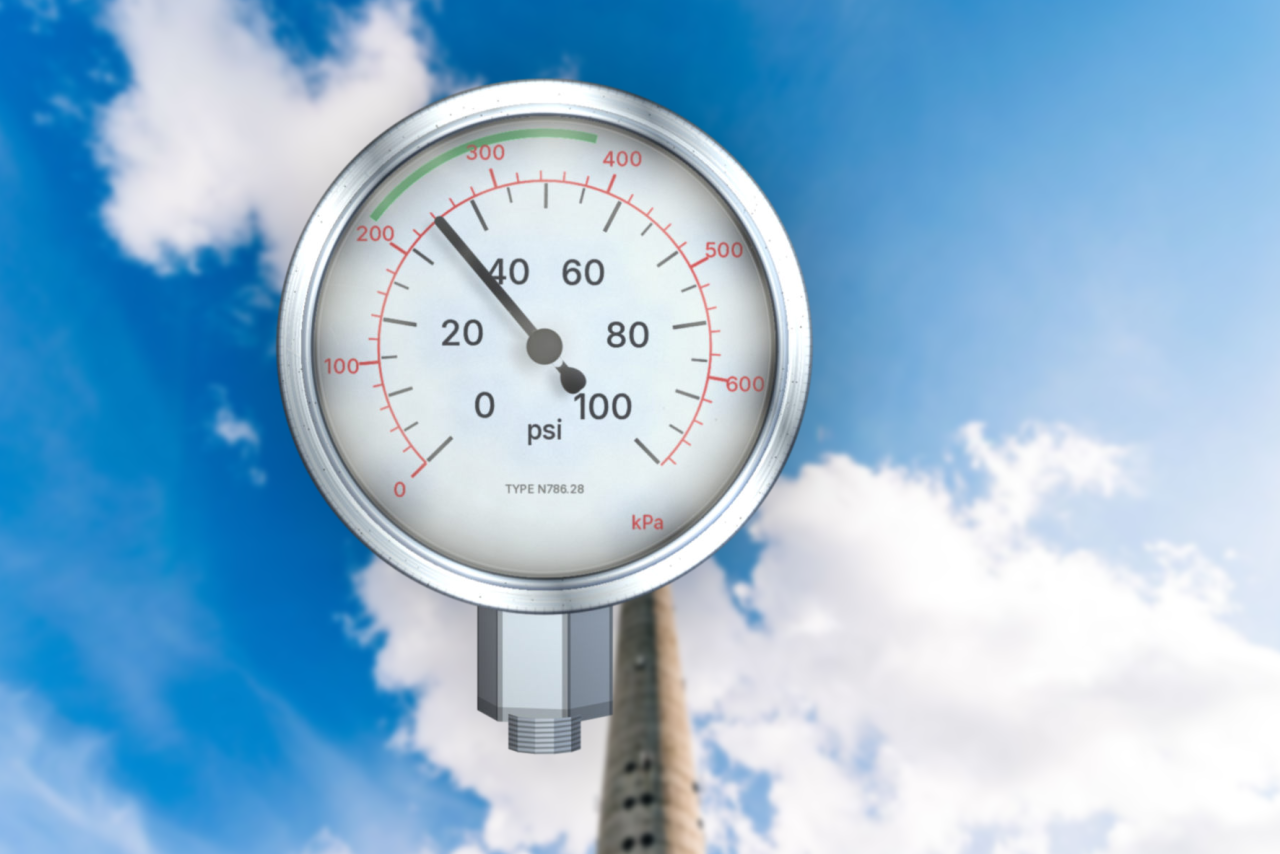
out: **35** psi
